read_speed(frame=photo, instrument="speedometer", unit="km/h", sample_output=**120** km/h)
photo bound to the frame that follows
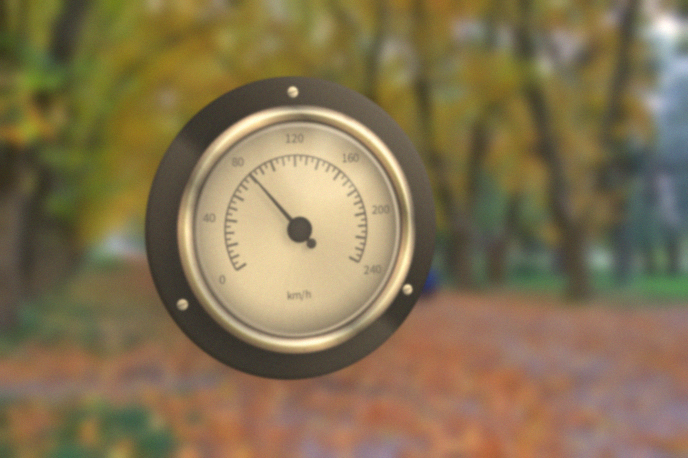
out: **80** km/h
